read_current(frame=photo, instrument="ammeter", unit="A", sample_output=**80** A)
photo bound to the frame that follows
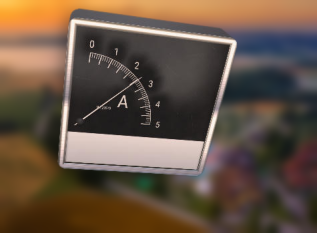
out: **2.5** A
